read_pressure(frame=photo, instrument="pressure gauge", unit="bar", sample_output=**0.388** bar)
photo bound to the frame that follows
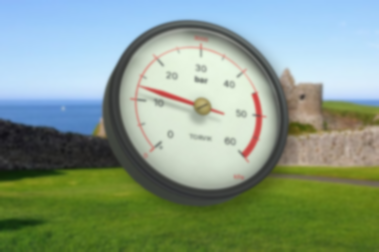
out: **12.5** bar
